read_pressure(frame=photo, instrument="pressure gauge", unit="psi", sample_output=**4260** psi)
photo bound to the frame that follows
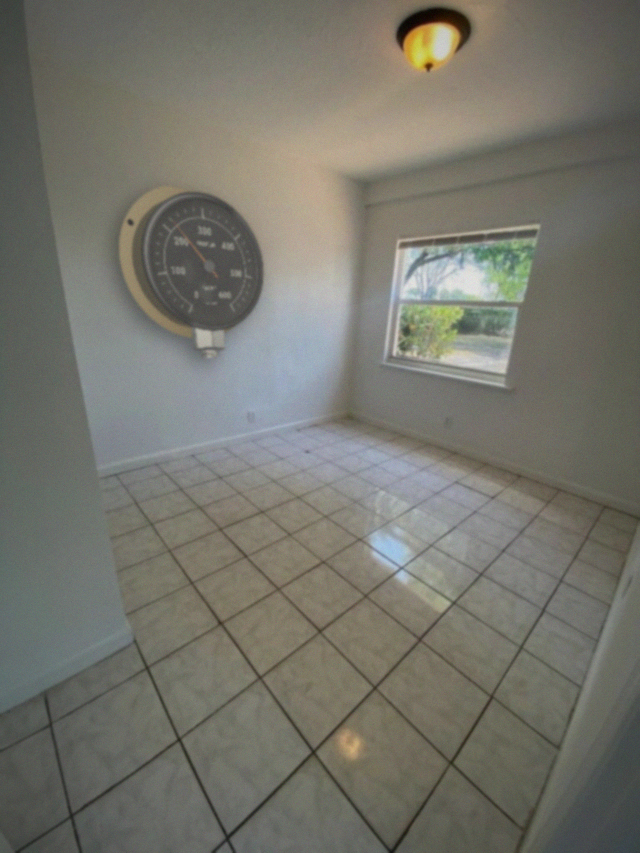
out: **220** psi
